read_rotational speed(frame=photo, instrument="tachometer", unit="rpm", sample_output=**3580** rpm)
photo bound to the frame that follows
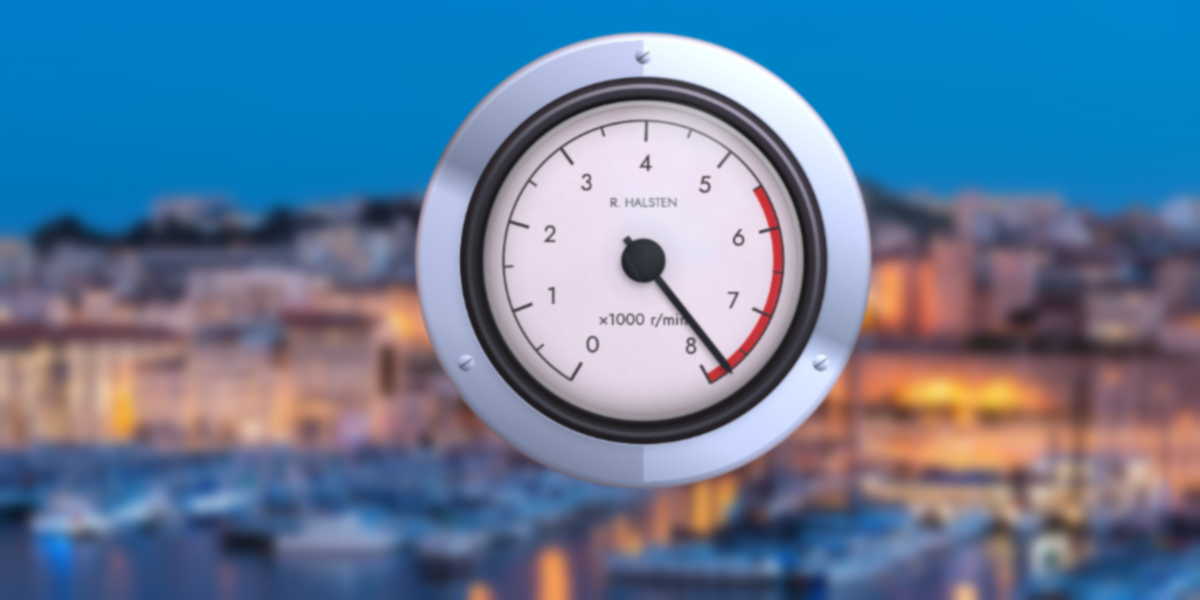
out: **7750** rpm
